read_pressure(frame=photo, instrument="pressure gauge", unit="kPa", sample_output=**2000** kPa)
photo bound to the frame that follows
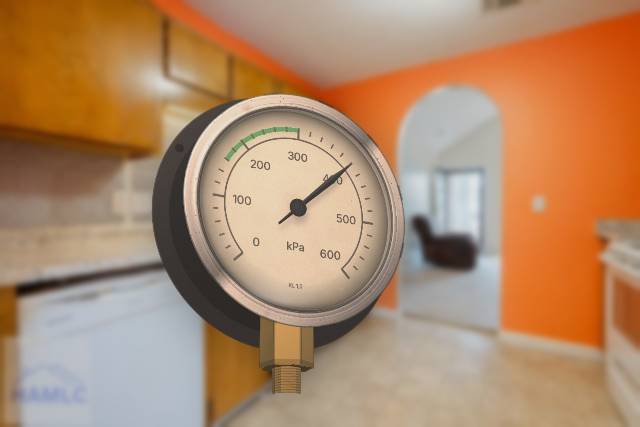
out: **400** kPa
